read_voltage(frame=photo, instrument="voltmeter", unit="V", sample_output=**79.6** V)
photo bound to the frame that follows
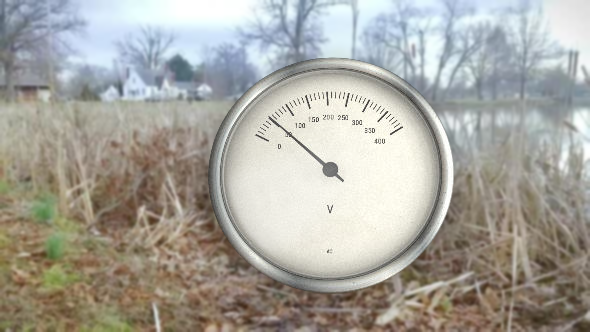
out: **50** V
